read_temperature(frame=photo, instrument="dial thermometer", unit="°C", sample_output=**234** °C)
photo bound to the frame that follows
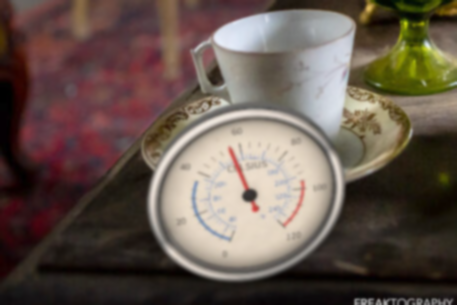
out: **56** °C
